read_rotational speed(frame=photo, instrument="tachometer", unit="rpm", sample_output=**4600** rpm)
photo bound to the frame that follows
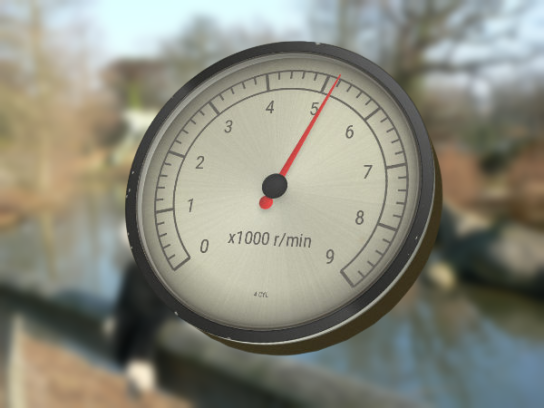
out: **5200** rpm
